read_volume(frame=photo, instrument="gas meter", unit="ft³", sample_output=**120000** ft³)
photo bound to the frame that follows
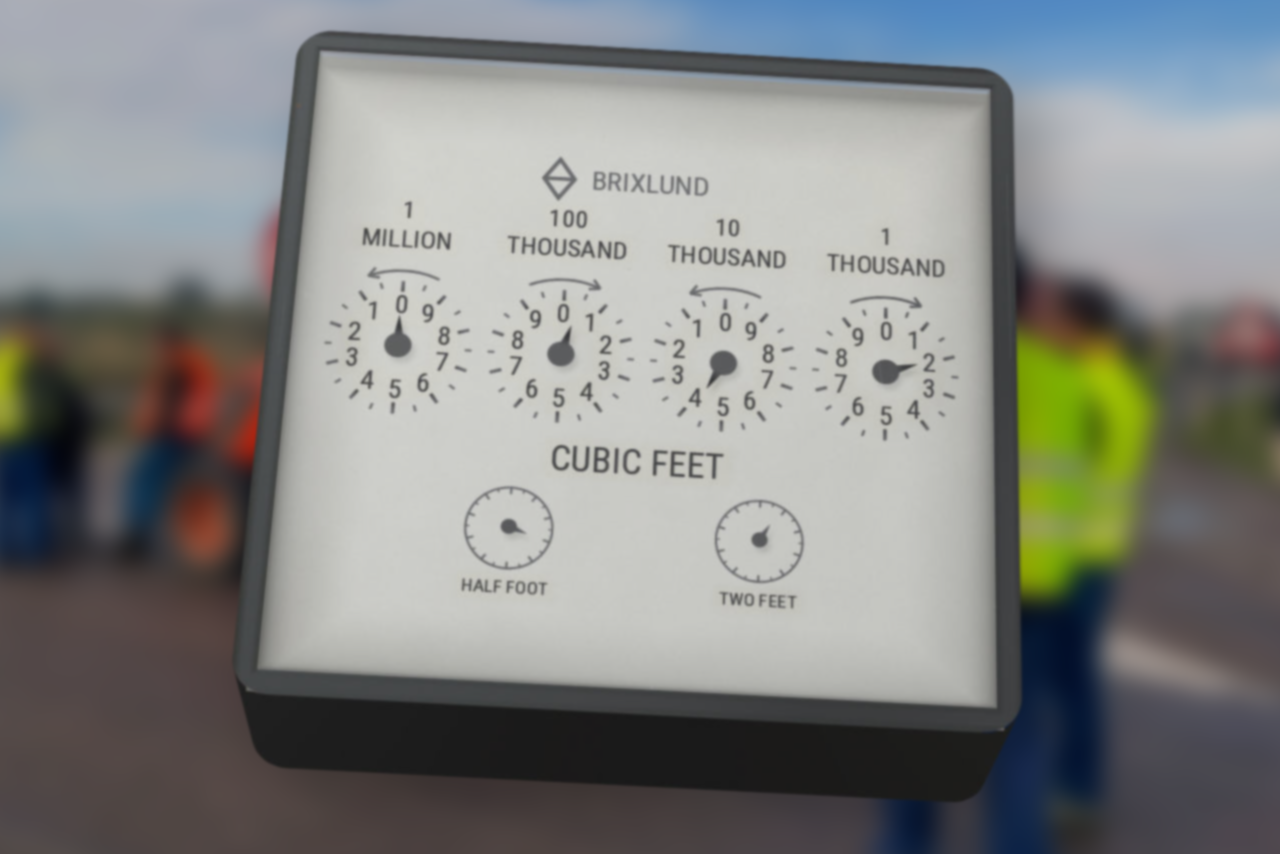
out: **4200** ft³
